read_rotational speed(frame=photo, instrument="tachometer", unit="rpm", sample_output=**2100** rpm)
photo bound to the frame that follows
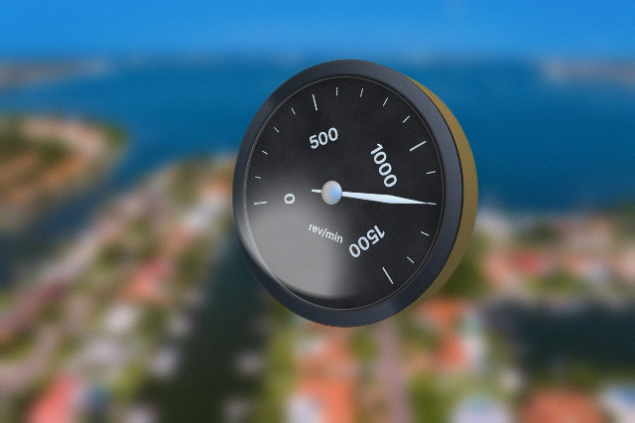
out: **1200** rpm
